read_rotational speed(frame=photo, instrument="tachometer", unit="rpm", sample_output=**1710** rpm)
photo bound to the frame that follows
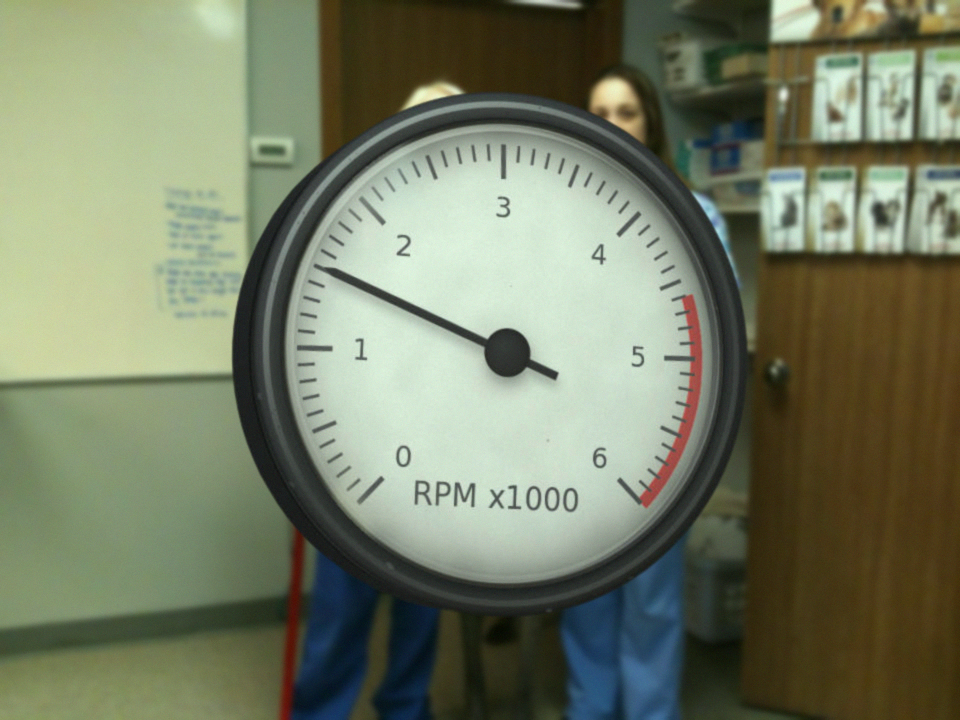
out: **1500** rpm
